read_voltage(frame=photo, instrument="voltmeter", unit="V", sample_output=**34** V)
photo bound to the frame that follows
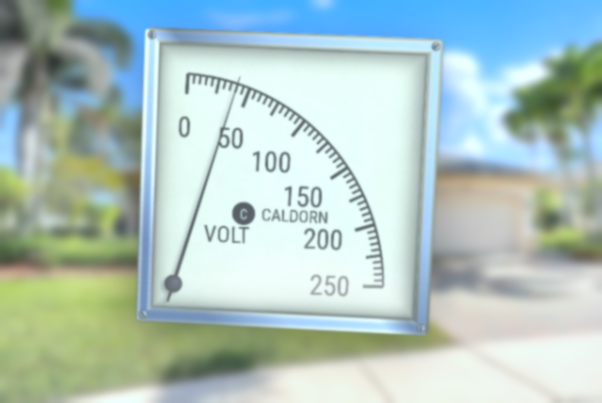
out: **40** V
